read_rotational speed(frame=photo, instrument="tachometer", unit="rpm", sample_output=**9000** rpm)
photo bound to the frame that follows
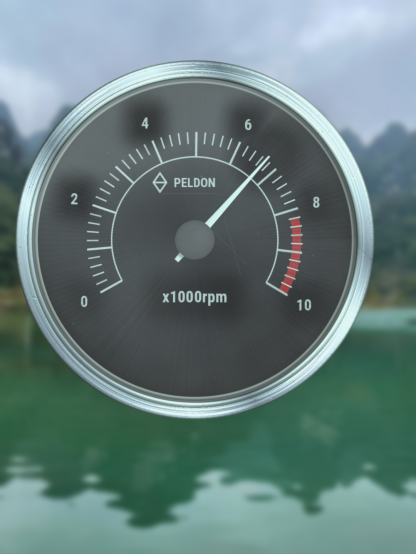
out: **6700** rpm
